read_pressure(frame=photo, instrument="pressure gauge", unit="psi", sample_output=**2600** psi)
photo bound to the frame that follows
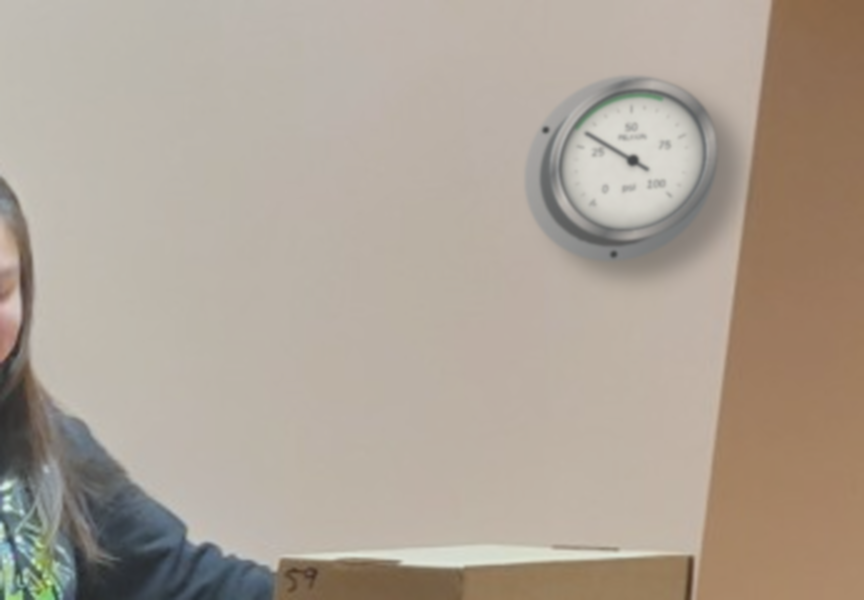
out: **30** psi
